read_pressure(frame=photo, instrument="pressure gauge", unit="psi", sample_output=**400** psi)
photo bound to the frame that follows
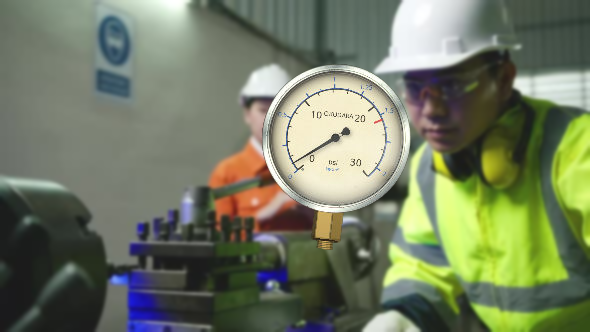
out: **1** psi
